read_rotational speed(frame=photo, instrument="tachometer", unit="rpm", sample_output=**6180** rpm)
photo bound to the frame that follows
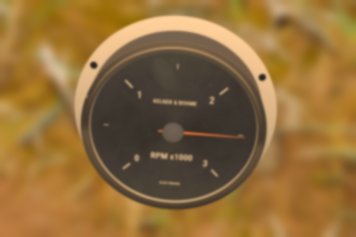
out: **2500** rpm
